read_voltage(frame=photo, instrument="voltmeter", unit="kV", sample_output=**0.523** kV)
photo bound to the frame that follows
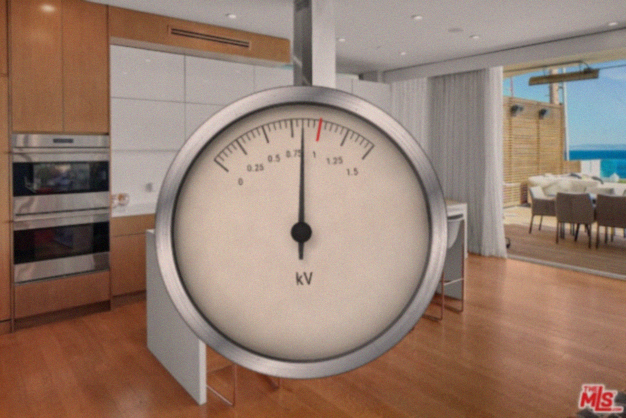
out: **0.85** kV
